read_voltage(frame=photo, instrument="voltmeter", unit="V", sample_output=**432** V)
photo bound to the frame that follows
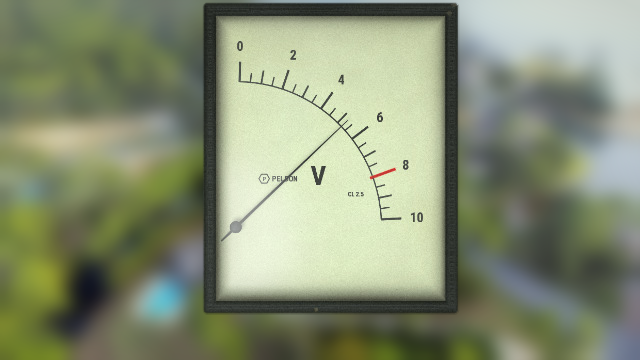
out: **5.25** V
